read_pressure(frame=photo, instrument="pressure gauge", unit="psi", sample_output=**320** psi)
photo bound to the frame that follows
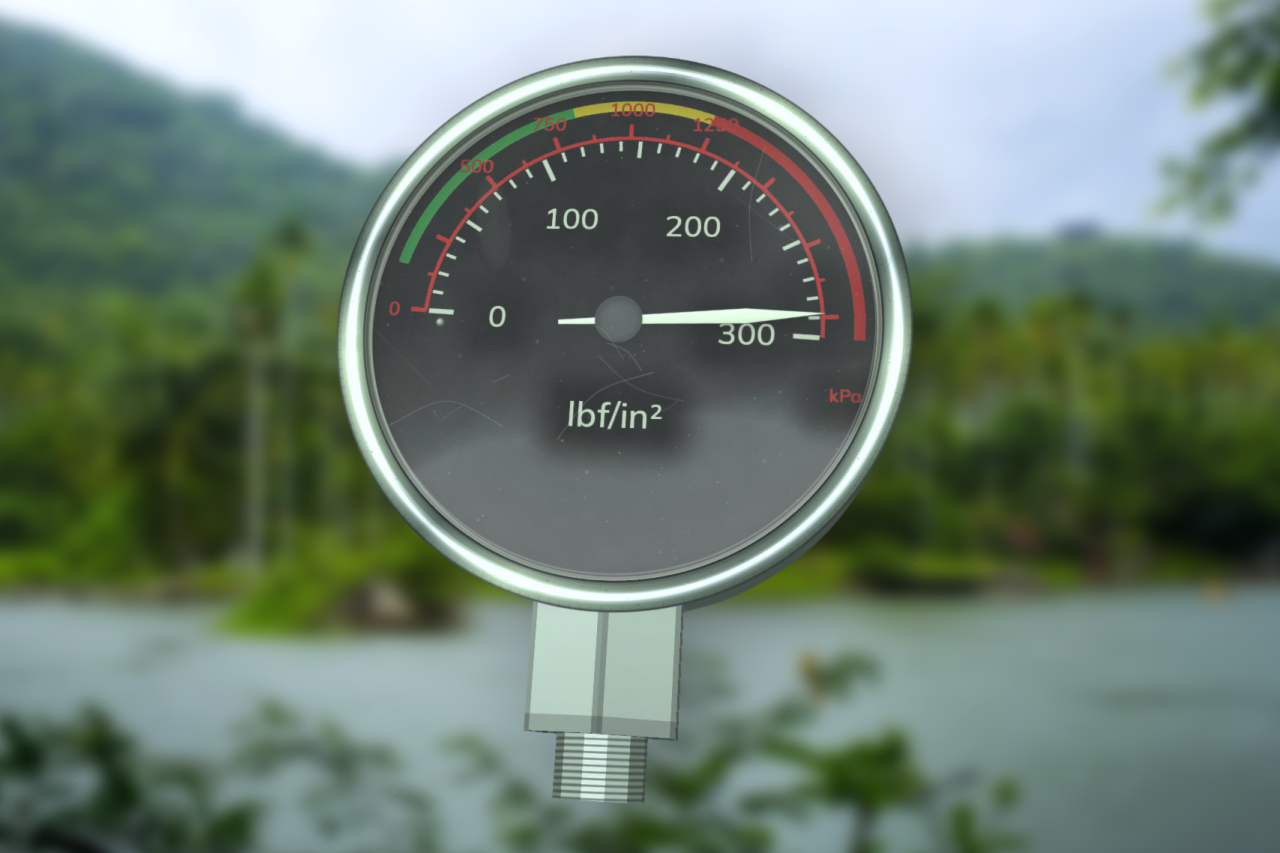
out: **290** psi
